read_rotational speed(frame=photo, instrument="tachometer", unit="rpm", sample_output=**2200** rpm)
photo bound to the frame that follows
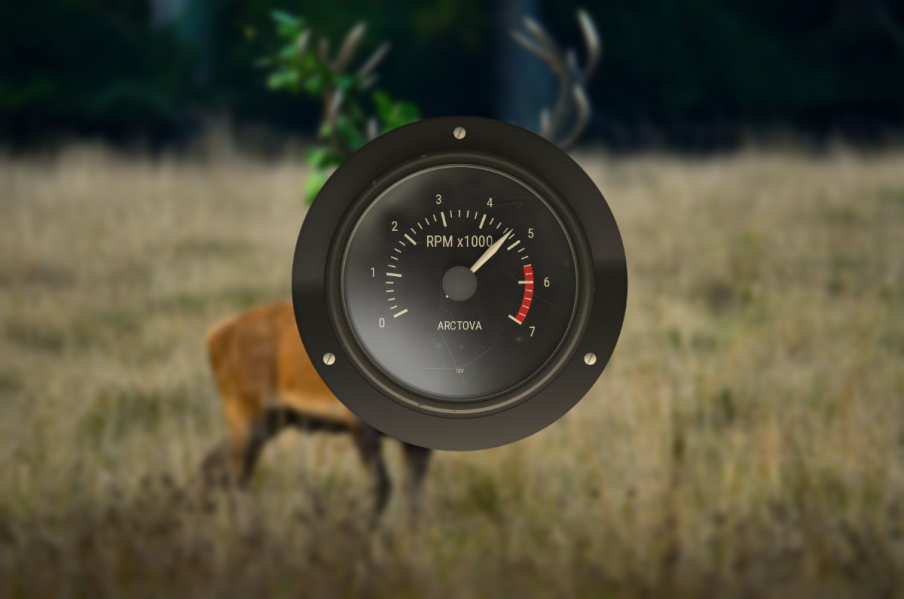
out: **4700** rpm
